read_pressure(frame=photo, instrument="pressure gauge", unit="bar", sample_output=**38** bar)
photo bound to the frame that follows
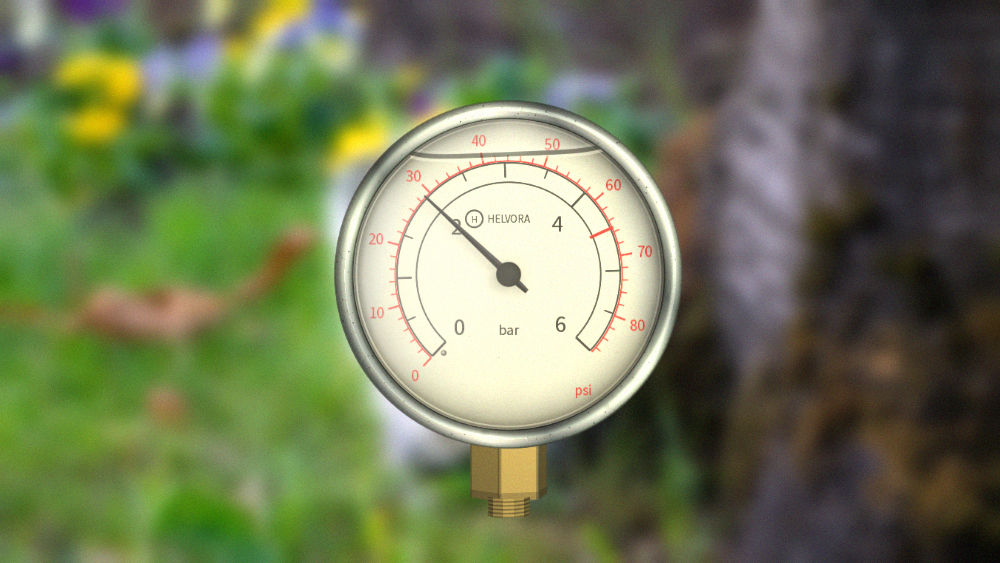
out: **2** bar
